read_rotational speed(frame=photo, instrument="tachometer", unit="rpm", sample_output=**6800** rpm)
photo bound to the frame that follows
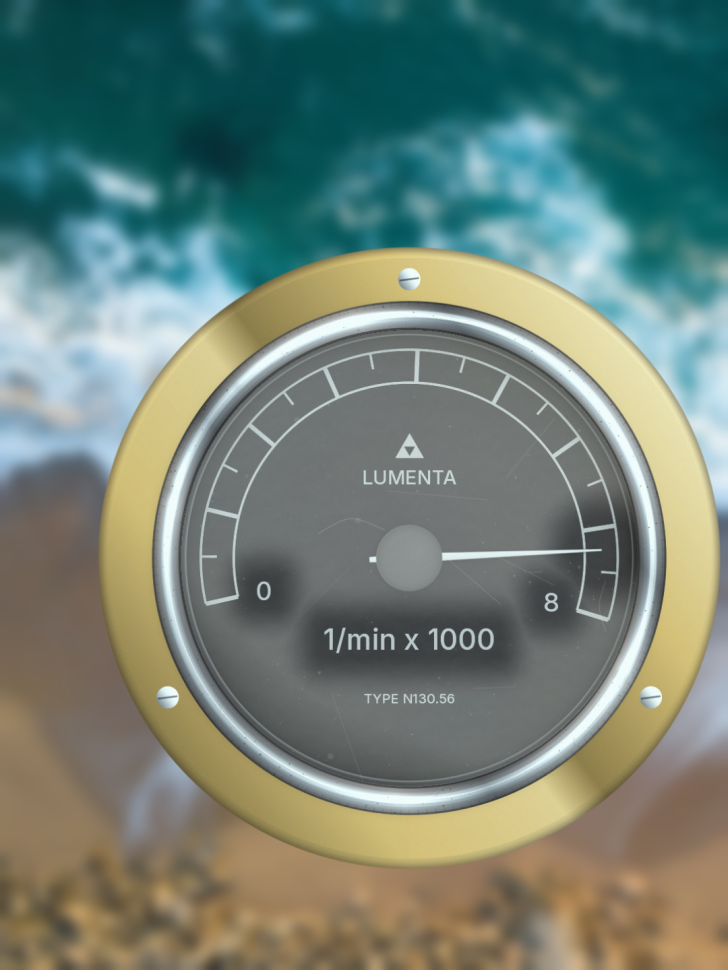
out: **7250** rpm
